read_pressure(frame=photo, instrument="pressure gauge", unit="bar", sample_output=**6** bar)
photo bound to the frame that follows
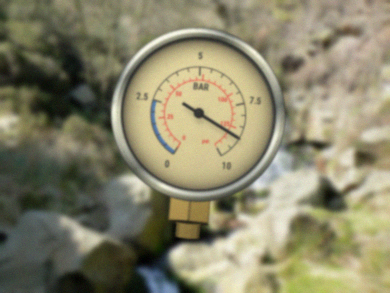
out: **9** bar
